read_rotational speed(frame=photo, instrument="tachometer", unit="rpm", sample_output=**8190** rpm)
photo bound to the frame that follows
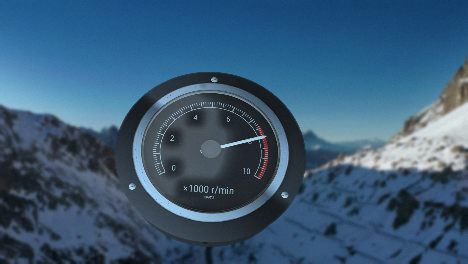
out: **8000** rpm
